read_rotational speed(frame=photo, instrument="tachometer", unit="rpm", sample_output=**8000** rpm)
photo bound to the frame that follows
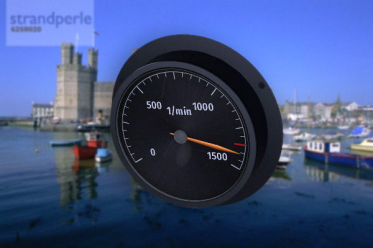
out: **1400** rpm
